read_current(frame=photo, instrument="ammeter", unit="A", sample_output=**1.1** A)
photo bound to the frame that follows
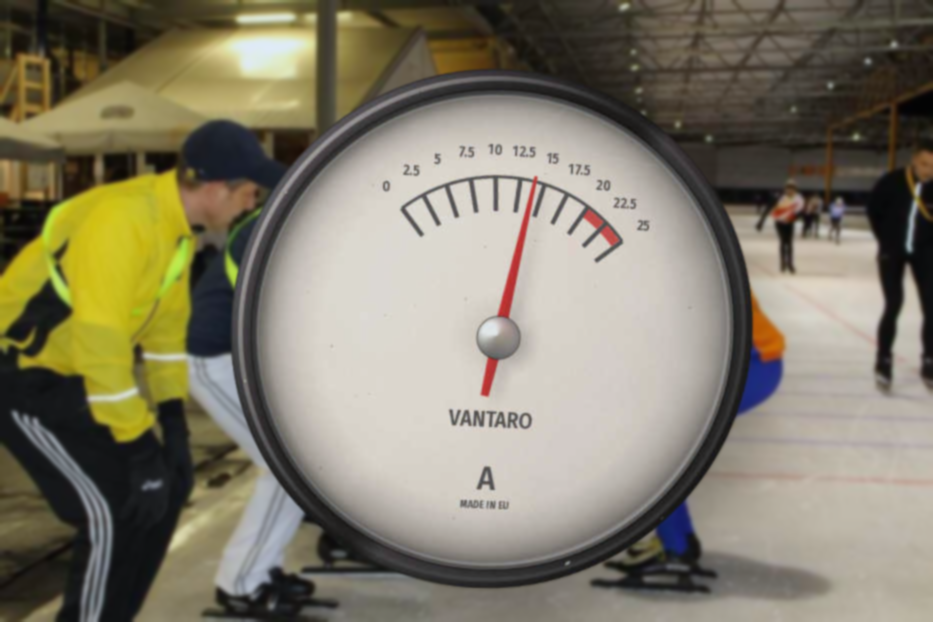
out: **13.75** A
